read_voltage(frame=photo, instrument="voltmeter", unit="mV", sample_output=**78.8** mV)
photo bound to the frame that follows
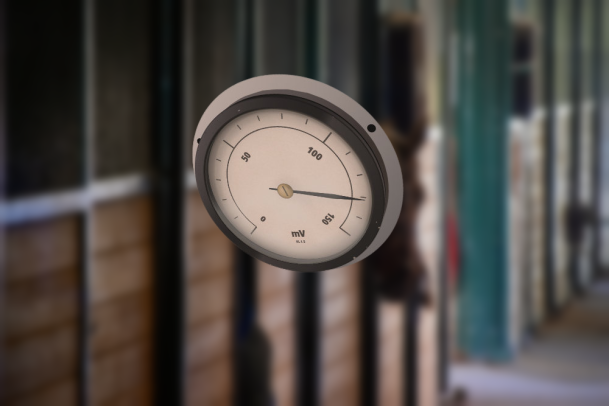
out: **130** mV
